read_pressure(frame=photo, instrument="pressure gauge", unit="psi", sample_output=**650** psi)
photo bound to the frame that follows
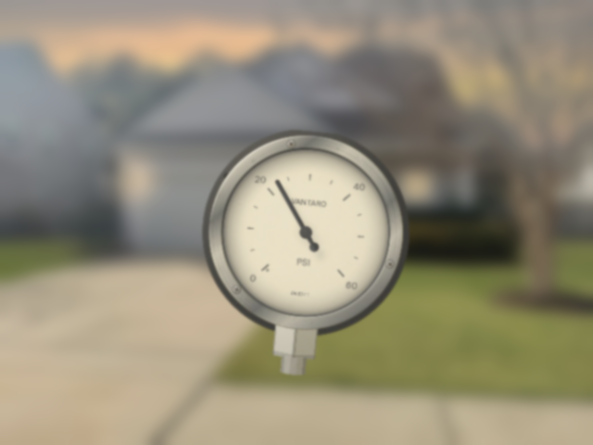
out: **22.5** psi
